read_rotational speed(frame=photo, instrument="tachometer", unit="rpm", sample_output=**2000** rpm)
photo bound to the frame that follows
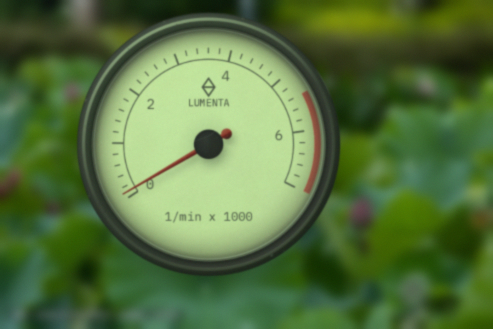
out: **100** rpm
